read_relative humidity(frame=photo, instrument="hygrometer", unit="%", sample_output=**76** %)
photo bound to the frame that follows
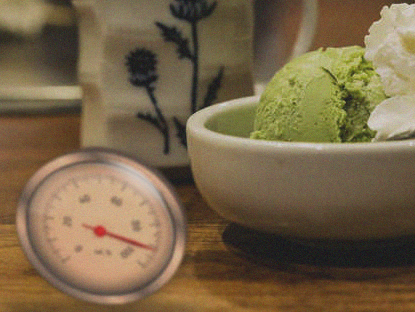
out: **90** %
